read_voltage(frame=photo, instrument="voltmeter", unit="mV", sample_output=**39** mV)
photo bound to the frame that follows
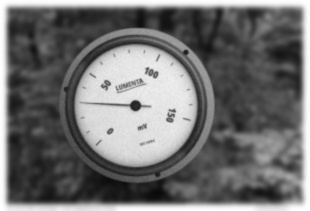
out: **30** mV
